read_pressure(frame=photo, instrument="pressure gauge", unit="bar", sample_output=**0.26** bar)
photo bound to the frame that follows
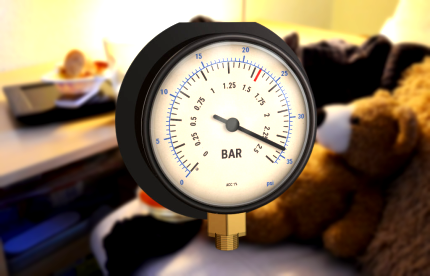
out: **2.35** bar
